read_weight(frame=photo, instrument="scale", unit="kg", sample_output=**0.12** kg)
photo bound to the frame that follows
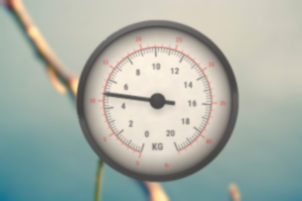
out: **5** kg
